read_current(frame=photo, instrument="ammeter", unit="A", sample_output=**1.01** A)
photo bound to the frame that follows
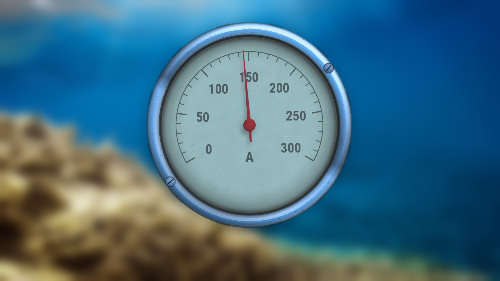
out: **145** A
